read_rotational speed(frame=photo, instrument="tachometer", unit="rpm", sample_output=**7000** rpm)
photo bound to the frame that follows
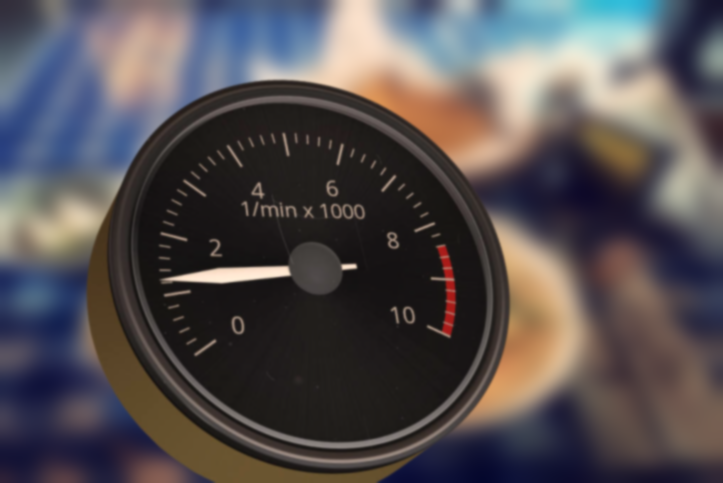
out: **1200** rpm
